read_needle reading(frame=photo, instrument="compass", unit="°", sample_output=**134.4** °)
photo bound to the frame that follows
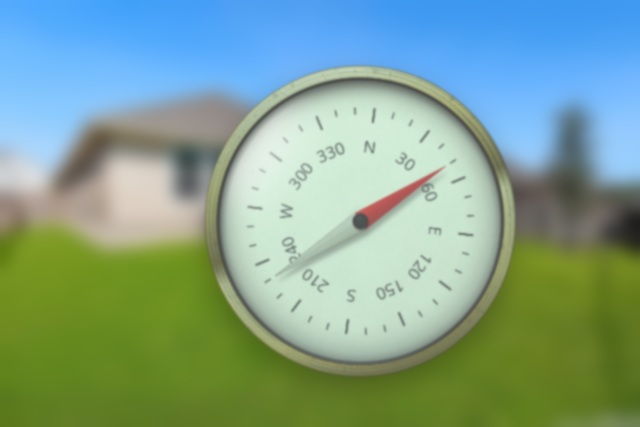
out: **50** °
